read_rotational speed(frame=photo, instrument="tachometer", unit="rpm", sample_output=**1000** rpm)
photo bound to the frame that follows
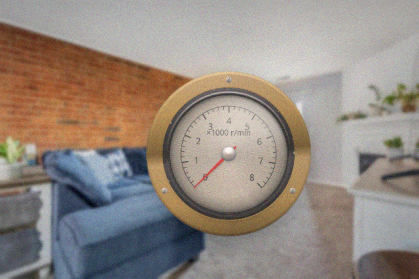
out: **0** rpm
